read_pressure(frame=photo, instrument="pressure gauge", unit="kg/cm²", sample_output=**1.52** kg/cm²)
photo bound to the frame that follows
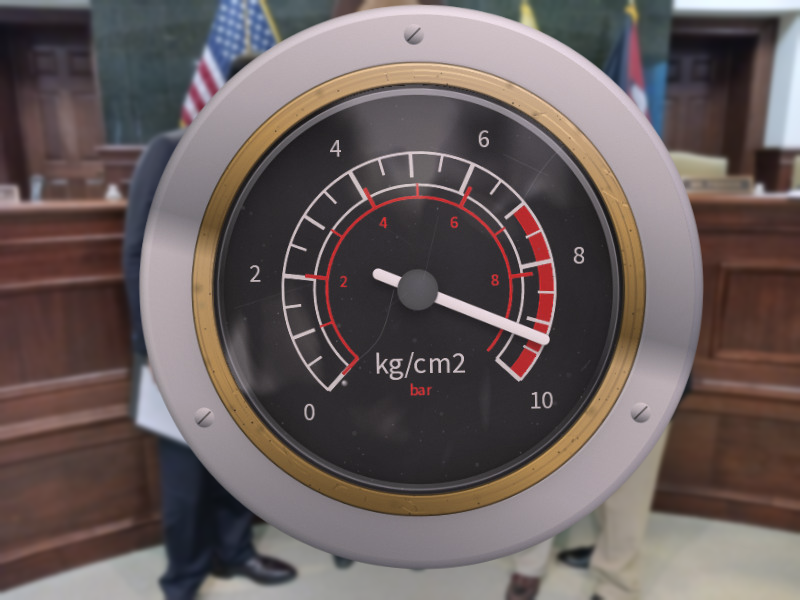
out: **9.25** kg/cm²
